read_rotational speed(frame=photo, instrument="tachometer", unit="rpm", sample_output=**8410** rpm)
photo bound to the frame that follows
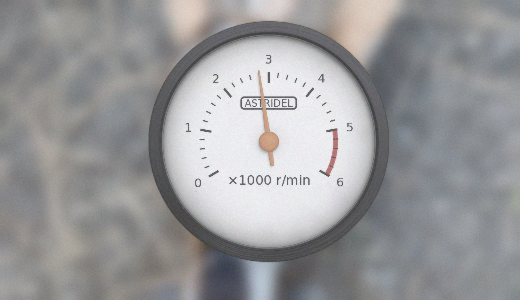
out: **2800** rpm
